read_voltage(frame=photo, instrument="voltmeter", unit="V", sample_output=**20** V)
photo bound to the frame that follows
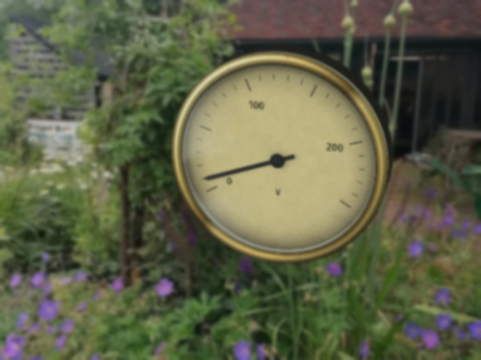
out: **10** V
